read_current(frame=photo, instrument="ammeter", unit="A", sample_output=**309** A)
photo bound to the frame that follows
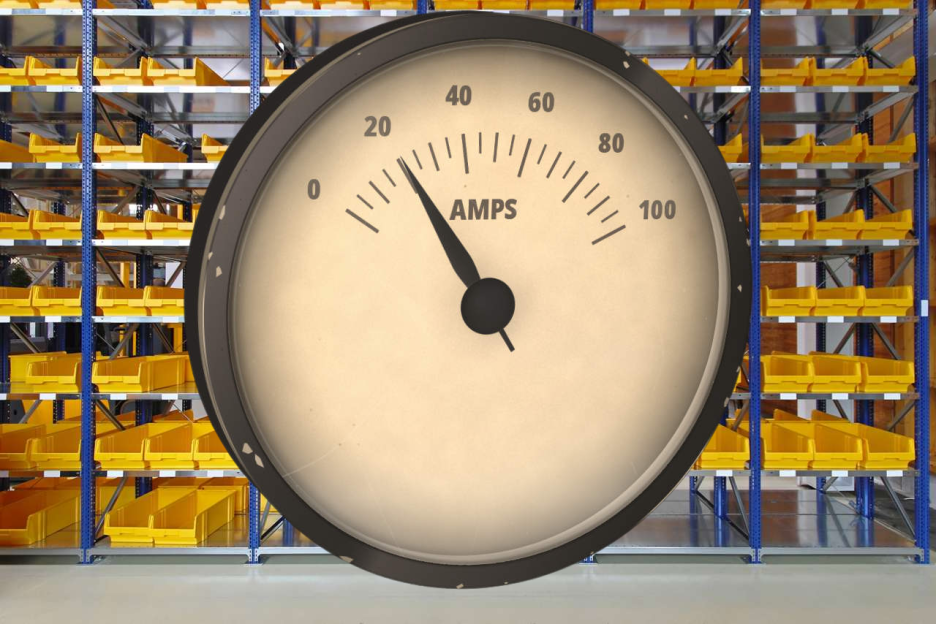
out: **20** A
